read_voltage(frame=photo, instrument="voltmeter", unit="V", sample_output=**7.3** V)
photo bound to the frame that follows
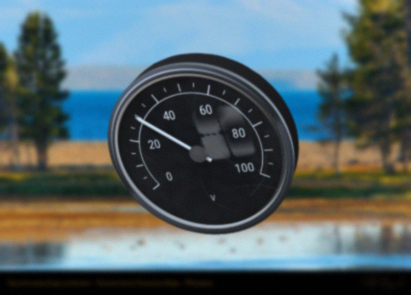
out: **30** V
